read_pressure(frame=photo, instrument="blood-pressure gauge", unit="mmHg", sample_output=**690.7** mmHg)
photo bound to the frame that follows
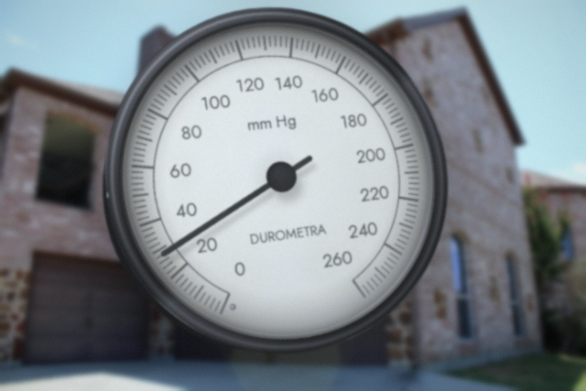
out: **28** mmHg
